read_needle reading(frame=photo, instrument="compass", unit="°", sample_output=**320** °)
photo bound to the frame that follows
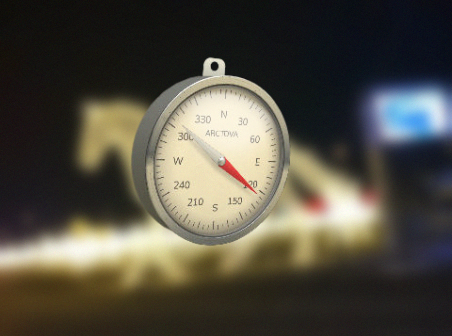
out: **125** °
